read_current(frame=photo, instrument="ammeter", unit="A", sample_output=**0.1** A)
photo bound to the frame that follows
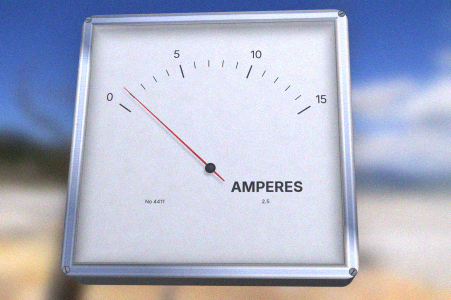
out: **1** A
